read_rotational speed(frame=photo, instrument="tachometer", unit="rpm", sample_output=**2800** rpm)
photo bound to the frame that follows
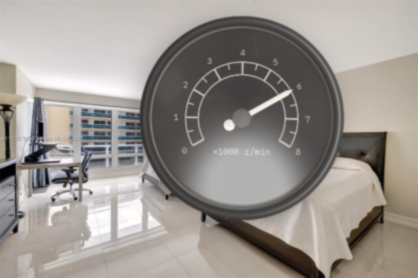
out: **6000** rpm
